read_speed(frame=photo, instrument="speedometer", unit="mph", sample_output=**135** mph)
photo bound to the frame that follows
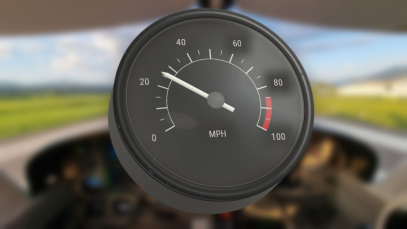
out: **25** mph
